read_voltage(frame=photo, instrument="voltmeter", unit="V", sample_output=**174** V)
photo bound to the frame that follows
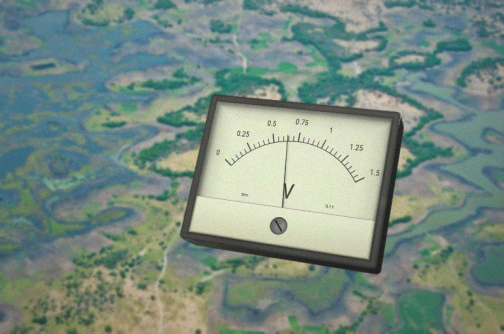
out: **0.65** V
